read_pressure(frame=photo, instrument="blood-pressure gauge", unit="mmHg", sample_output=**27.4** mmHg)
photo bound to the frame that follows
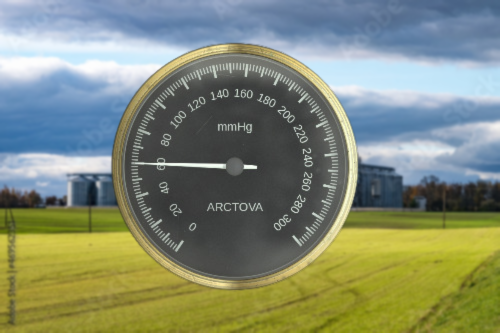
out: **60** mmHg
